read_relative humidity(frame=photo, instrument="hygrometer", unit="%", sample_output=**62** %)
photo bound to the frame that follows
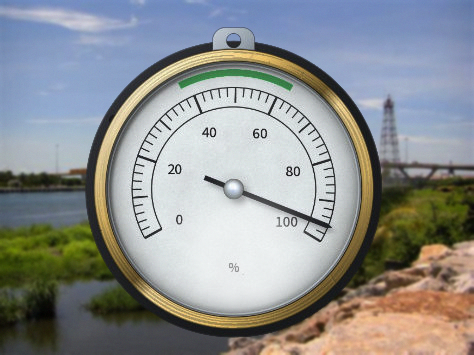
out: **96** %
